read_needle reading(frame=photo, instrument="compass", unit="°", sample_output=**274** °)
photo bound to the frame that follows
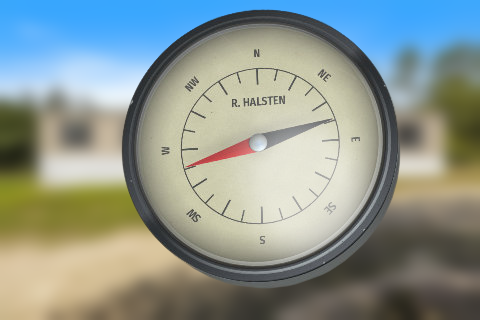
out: **255** °
